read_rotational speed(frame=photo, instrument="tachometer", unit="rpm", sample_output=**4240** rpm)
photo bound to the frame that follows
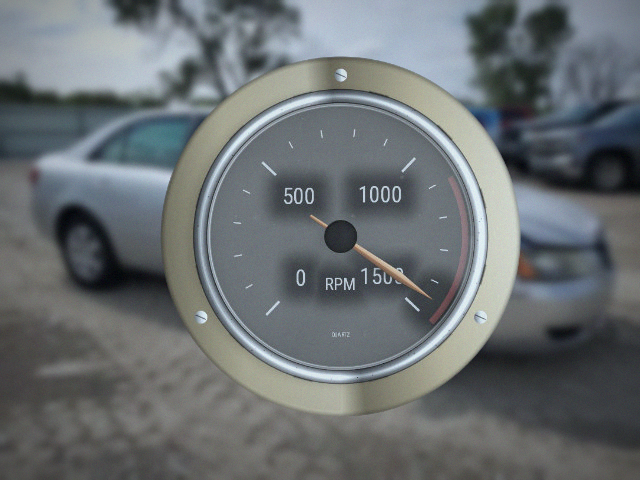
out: **1450** rpm
